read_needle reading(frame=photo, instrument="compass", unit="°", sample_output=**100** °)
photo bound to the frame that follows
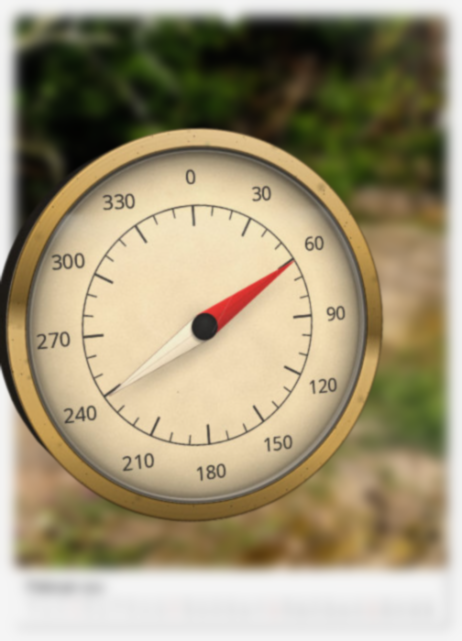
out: **60** °
